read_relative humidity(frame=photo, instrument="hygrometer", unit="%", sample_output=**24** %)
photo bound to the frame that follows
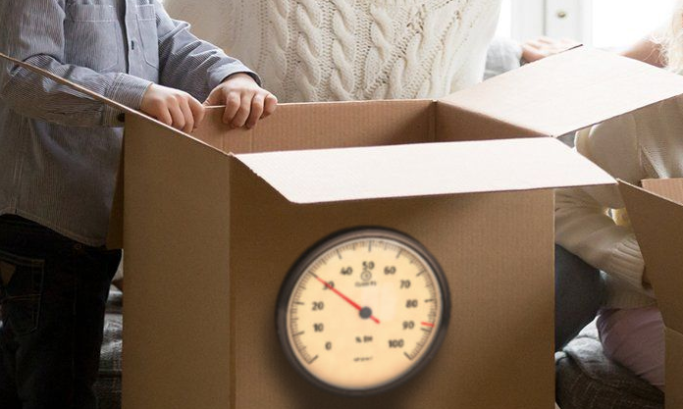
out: **30** %
